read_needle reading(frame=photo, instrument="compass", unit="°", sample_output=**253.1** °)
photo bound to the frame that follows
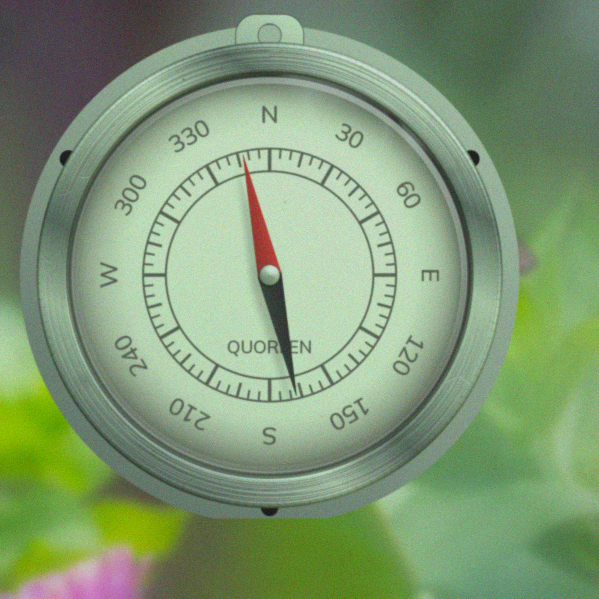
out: **347.5** °
